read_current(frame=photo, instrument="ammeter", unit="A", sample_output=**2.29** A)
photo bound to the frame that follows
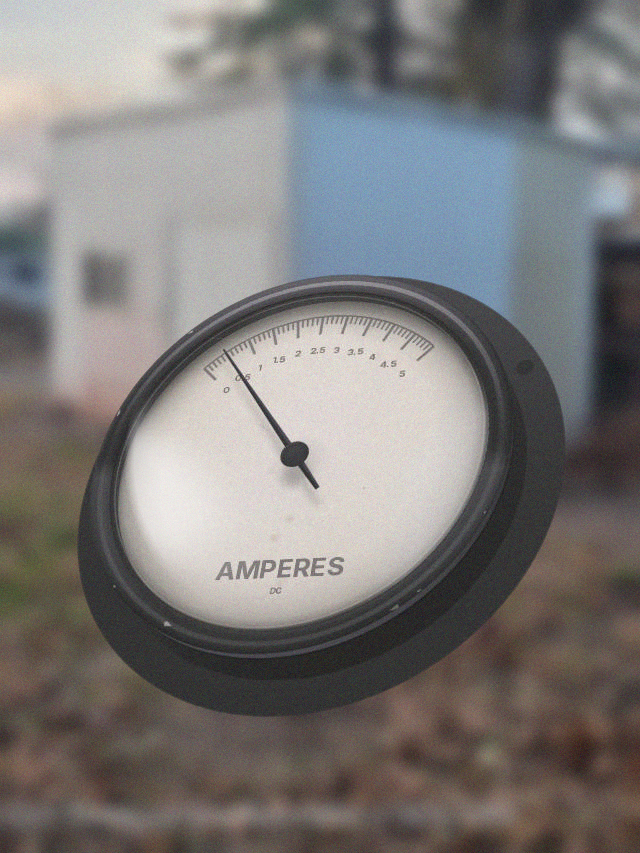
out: **0.5** A
